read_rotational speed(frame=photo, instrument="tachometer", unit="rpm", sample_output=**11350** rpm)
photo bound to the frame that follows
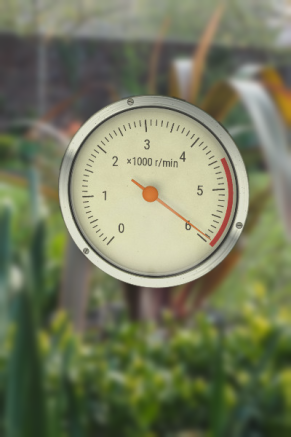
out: **5900** rpm
